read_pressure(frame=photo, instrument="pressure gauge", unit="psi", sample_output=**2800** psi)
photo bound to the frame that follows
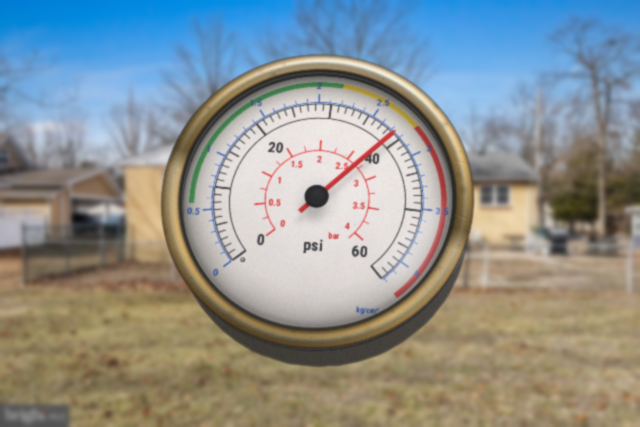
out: **39** psi
